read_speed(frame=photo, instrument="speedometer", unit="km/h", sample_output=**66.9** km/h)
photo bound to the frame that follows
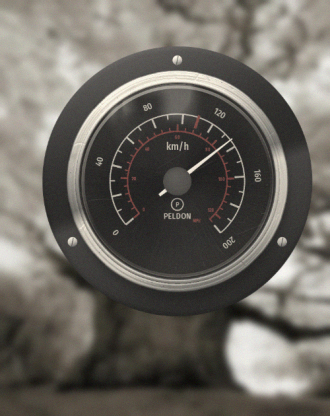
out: **135** km/h
